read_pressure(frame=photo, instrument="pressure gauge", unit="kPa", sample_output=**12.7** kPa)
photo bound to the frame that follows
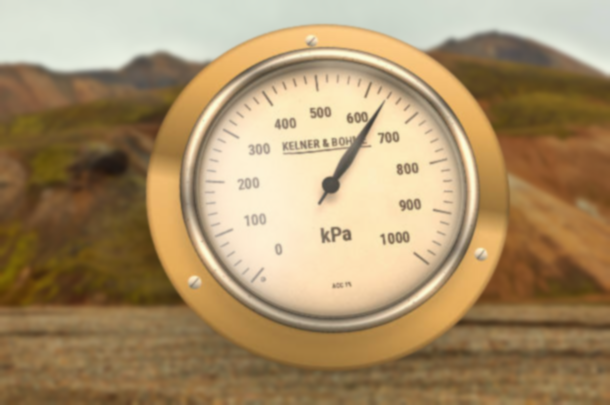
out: **640** kPa
